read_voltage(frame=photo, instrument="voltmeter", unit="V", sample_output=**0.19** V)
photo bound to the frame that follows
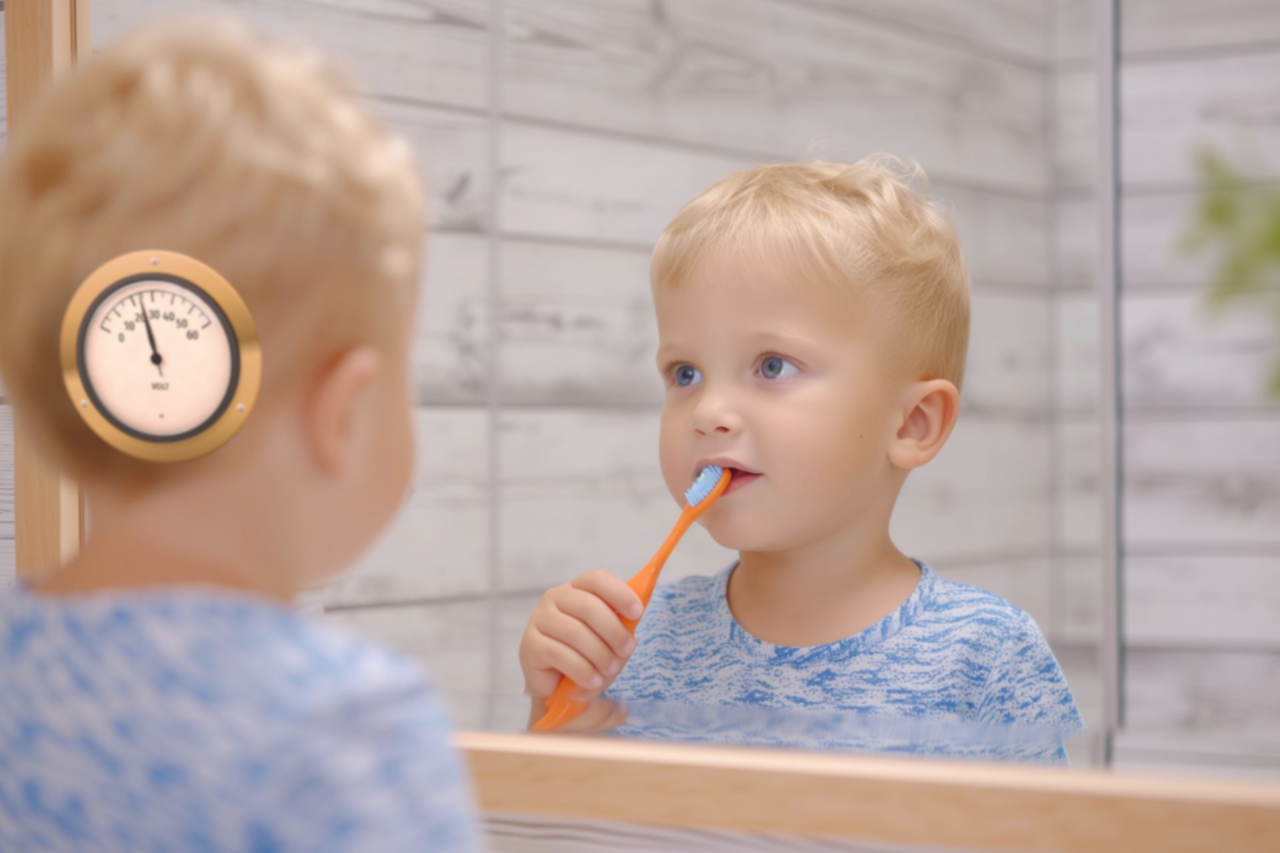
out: **25** V
